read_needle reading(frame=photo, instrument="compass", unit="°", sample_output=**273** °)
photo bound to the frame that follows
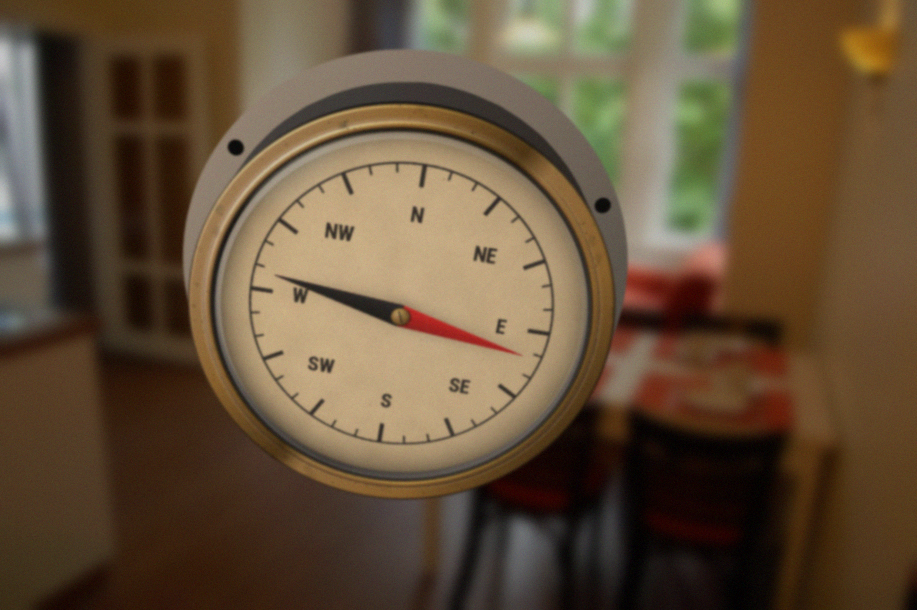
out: **100** °
